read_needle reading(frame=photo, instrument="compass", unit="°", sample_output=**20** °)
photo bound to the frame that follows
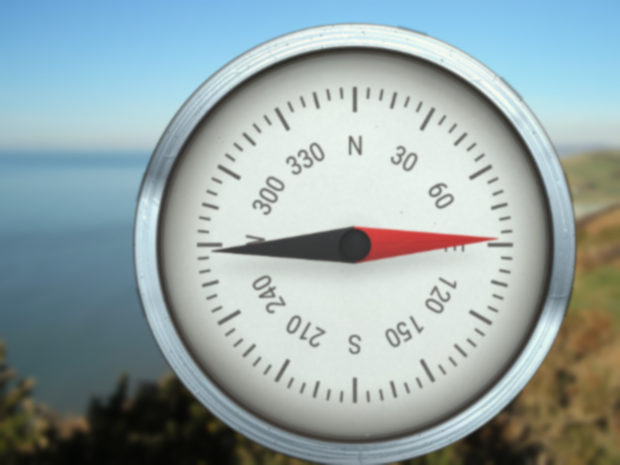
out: **87.5** °
